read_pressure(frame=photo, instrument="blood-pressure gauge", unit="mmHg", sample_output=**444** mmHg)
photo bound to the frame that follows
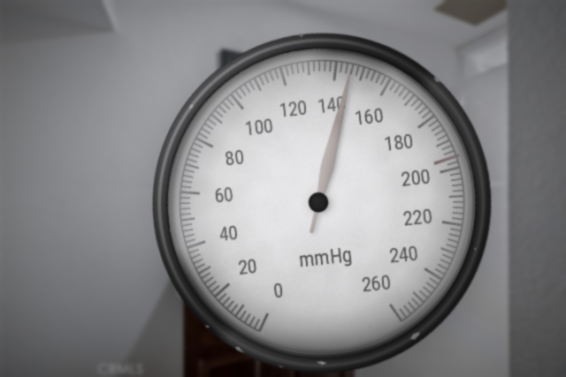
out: **146** mmHg
